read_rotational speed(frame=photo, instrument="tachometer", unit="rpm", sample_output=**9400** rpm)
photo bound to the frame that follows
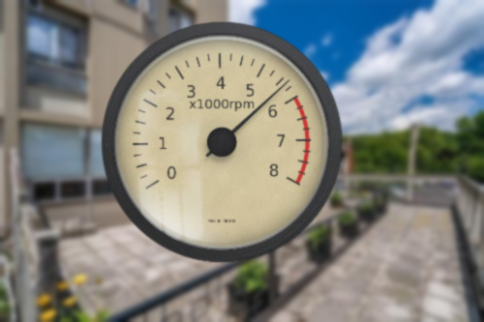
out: **5625** rpm
